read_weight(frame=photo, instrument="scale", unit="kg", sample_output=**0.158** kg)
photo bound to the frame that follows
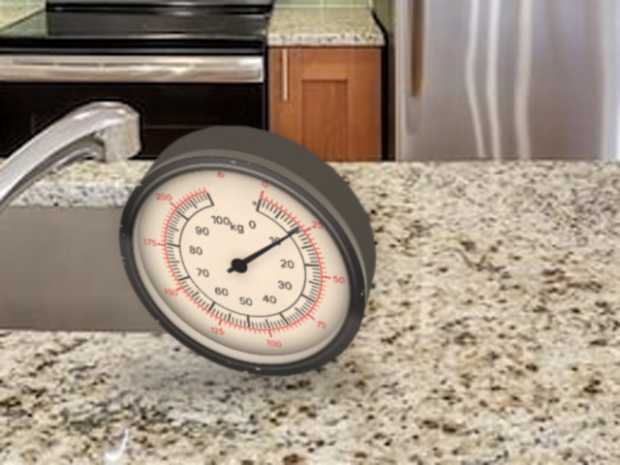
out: **10** kg
